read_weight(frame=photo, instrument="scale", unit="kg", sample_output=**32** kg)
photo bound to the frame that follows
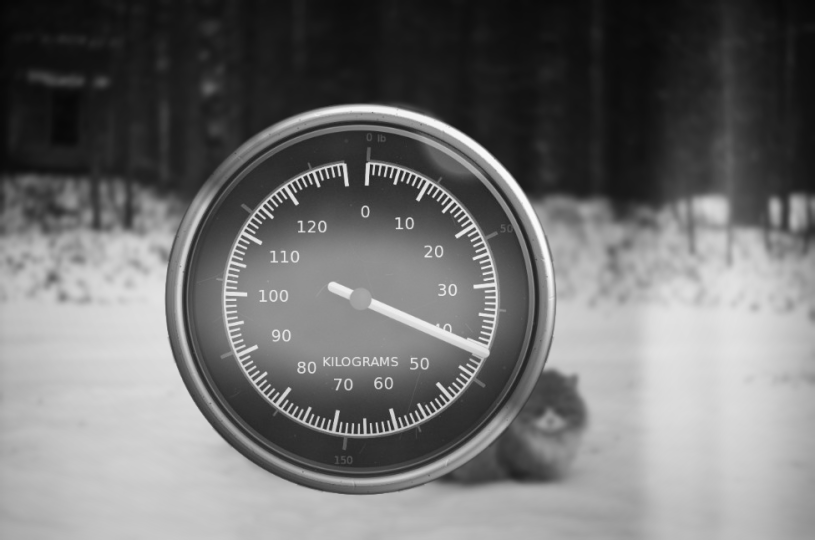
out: **41** kg
